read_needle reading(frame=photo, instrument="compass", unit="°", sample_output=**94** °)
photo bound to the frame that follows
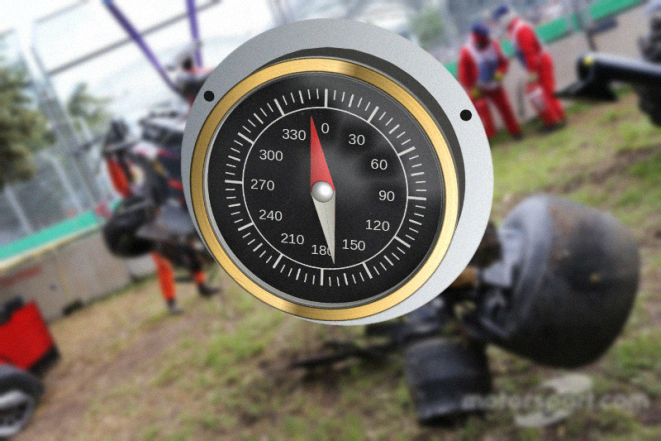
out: **350** °
